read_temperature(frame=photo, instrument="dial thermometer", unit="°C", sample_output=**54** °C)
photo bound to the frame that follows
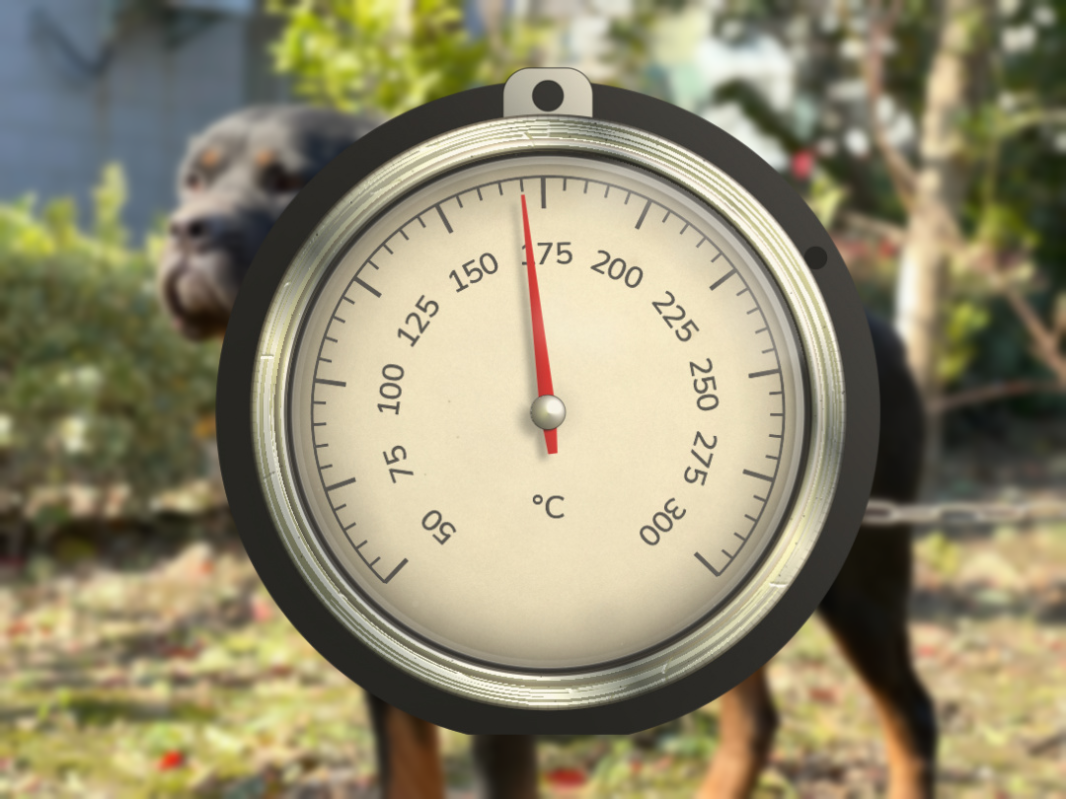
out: **170** °C
